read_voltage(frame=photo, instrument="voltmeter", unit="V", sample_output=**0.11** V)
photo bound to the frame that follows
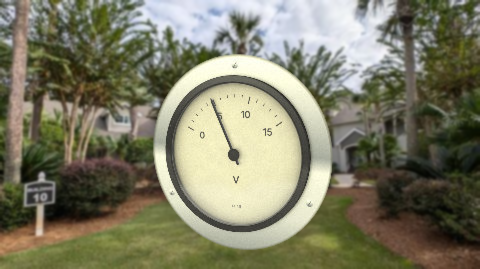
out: **5** V
